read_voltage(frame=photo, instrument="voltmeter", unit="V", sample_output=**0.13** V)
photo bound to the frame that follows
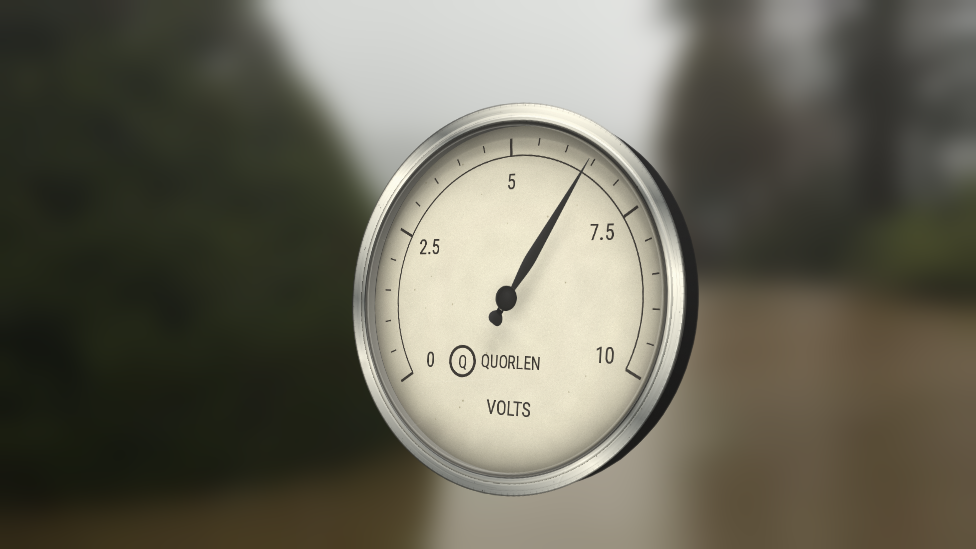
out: **6.5** V
